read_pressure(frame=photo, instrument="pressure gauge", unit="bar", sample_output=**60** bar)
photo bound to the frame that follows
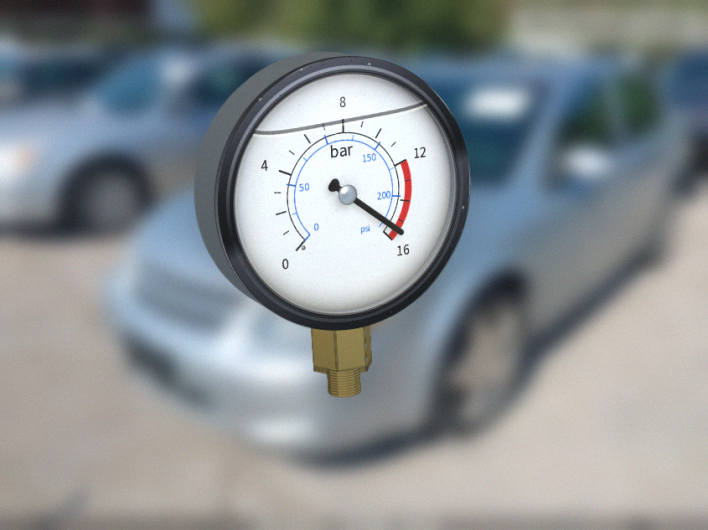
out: **15.5** bar
